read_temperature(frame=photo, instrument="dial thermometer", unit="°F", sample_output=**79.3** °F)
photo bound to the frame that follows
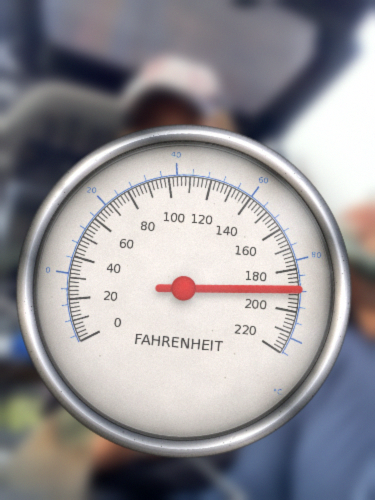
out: **190** °F
